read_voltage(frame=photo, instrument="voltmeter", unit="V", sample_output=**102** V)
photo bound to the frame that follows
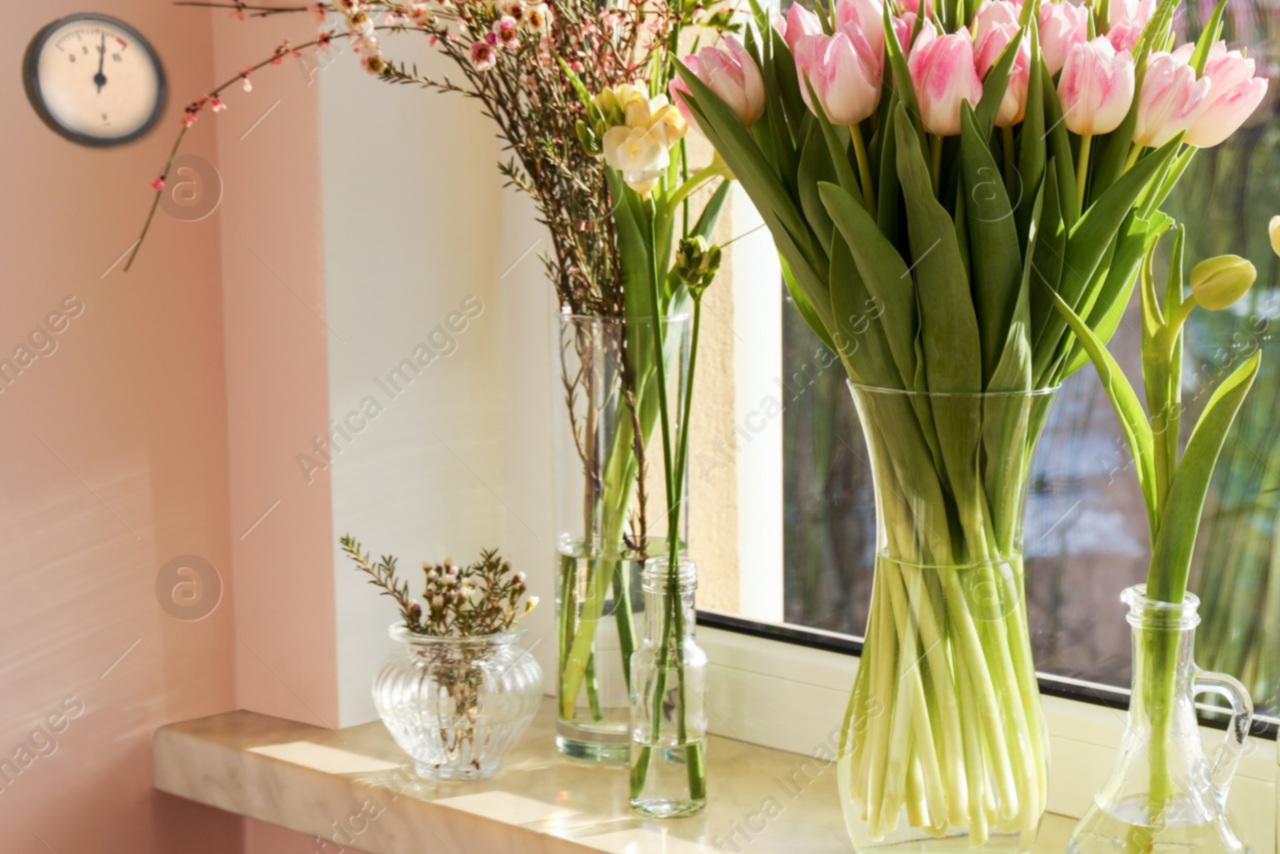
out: **10** V
